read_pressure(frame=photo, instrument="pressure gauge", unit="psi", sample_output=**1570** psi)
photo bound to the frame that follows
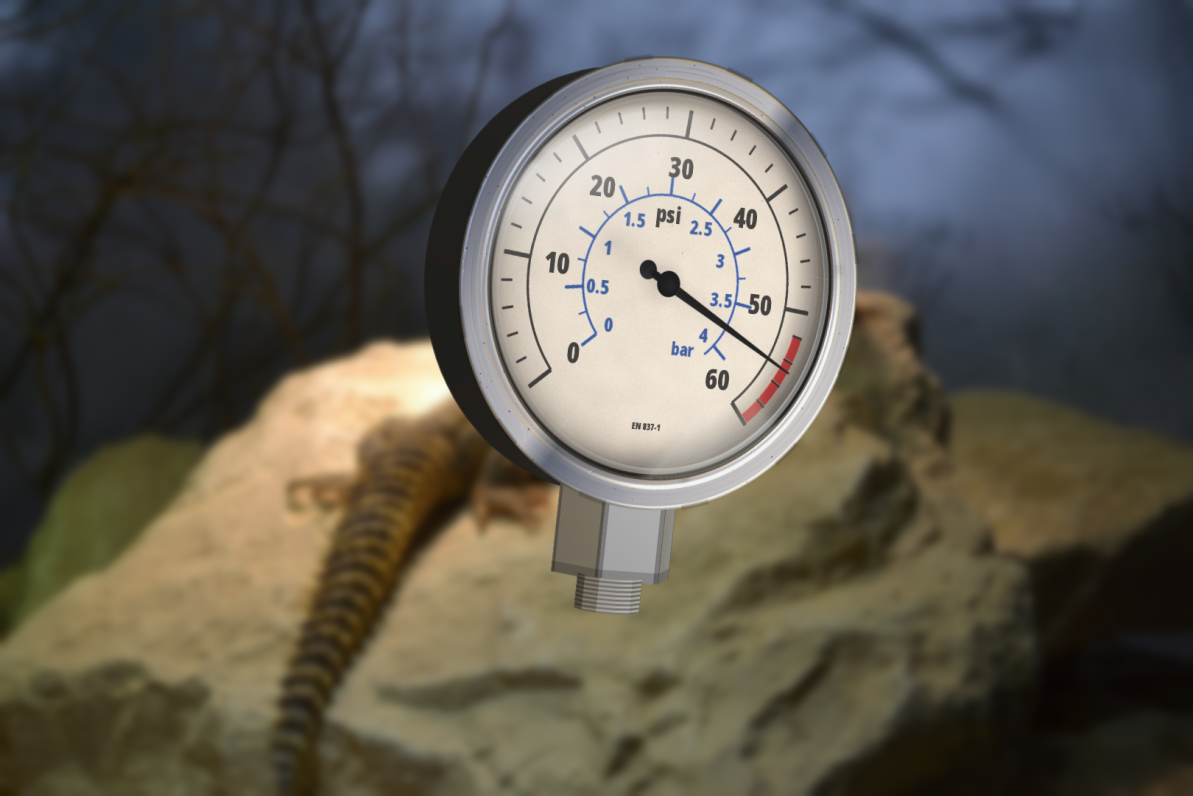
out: **55** psi
